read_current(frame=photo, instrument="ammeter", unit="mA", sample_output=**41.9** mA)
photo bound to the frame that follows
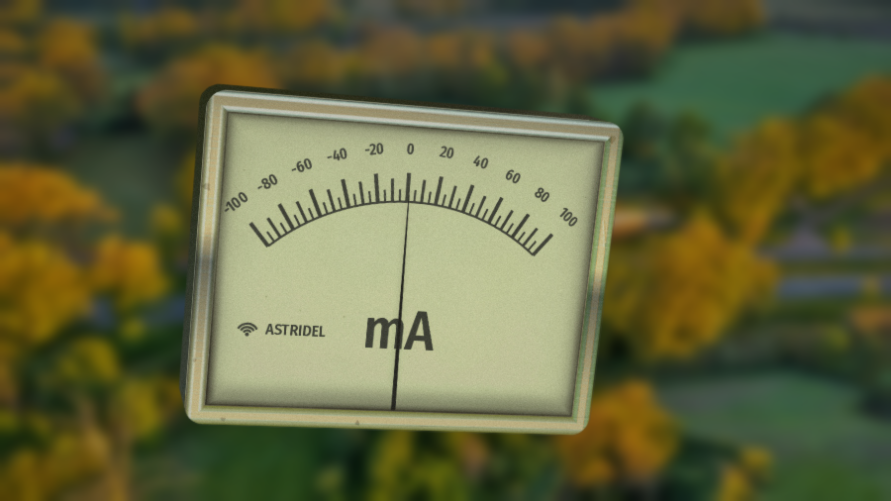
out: **0** mA
